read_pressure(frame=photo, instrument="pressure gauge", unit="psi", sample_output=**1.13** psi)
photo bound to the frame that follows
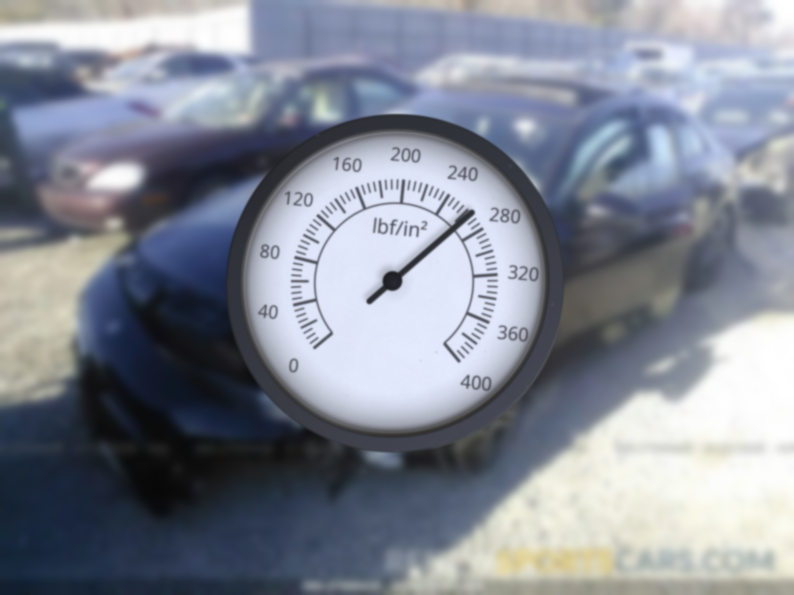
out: **265** psi
